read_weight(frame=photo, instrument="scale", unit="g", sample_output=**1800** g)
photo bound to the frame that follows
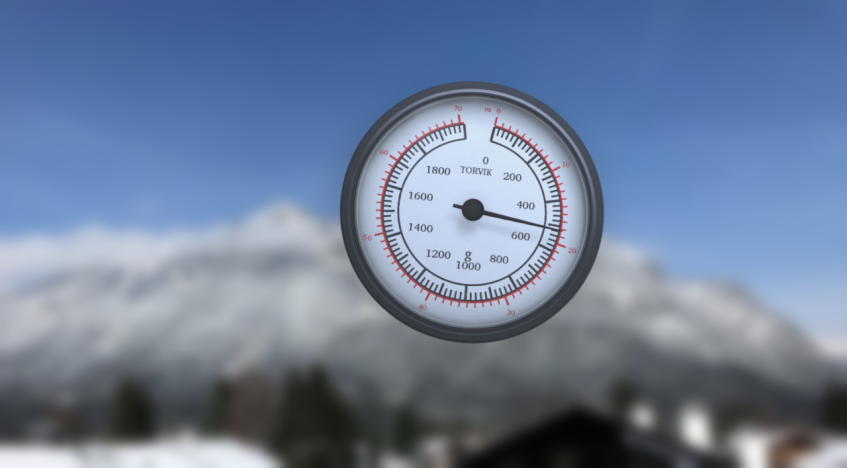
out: **520** g
